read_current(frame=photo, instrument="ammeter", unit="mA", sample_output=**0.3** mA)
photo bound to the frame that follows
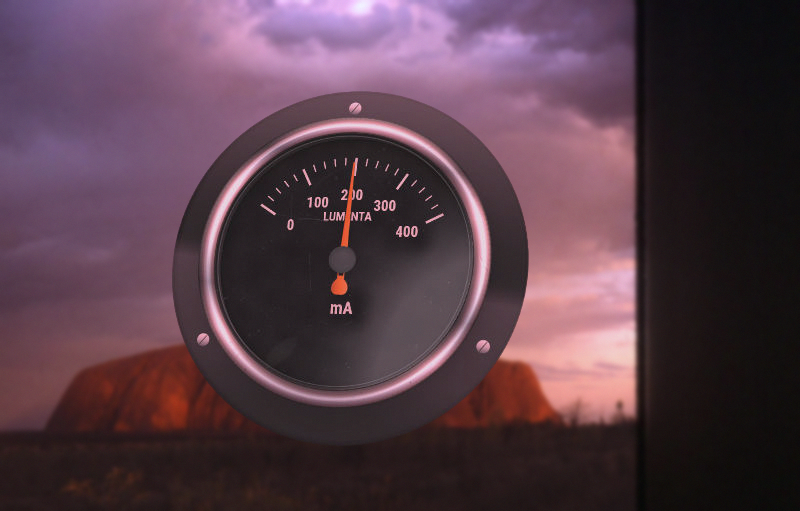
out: **200** mA
